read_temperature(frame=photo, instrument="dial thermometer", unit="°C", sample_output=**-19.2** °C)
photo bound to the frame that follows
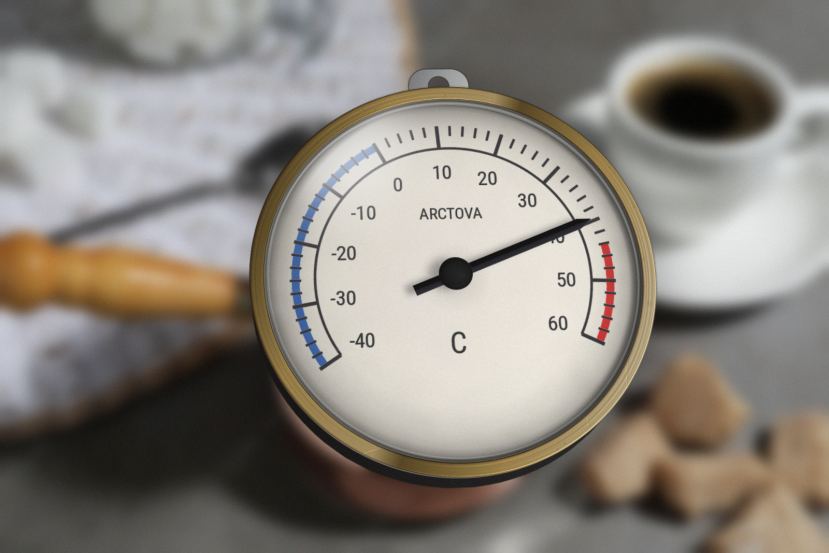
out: **40** °C
